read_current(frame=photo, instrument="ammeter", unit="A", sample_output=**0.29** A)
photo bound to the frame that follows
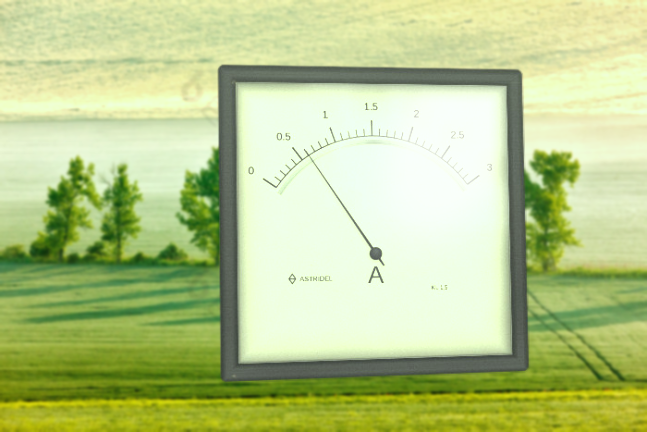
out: **0.6** A
